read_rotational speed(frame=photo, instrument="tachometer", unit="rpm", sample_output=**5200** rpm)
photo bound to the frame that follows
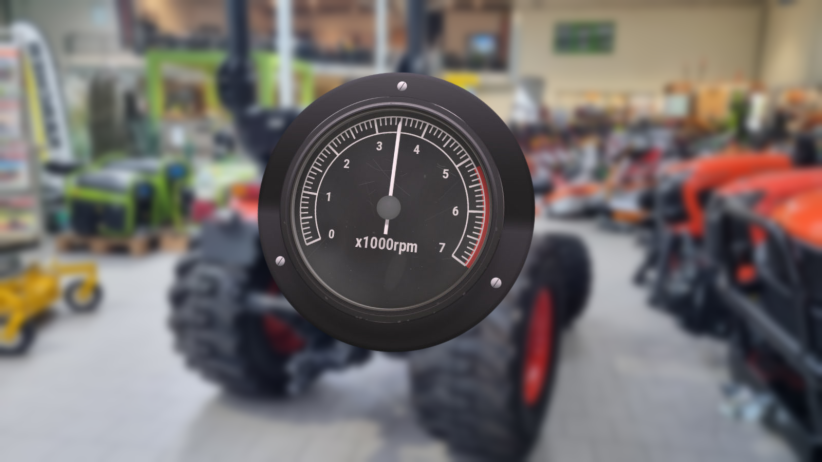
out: **3500** rpm
